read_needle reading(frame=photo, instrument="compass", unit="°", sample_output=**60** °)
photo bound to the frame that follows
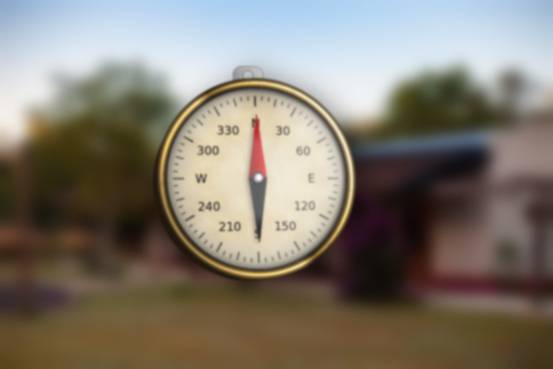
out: **0** °
